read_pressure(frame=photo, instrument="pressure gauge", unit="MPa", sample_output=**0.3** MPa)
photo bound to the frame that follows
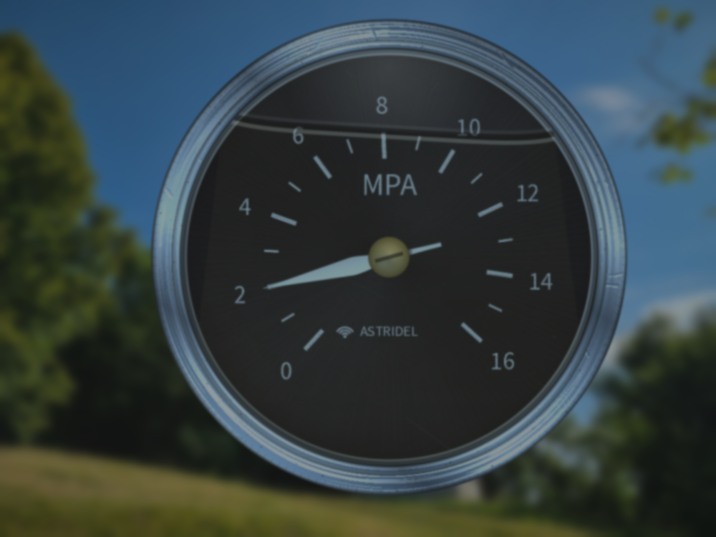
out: **2** MPa
